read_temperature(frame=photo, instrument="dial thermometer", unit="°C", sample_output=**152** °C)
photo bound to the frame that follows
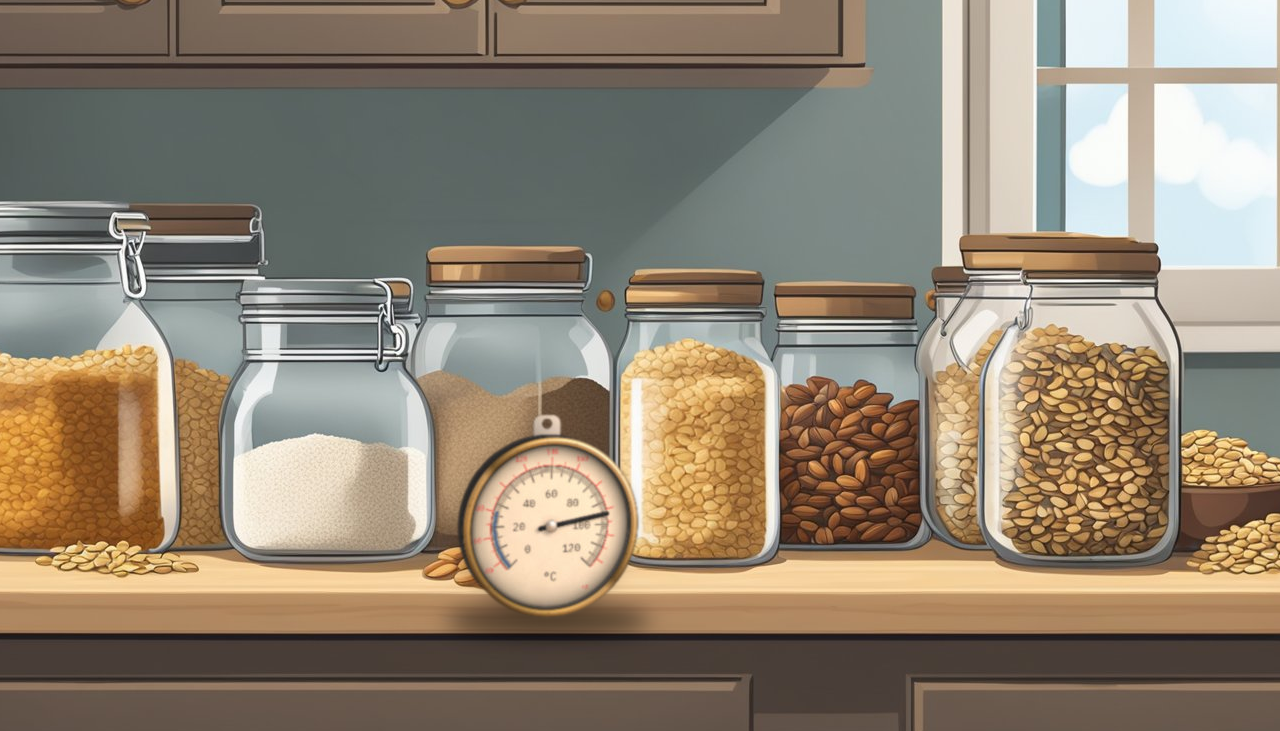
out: **95** °C
